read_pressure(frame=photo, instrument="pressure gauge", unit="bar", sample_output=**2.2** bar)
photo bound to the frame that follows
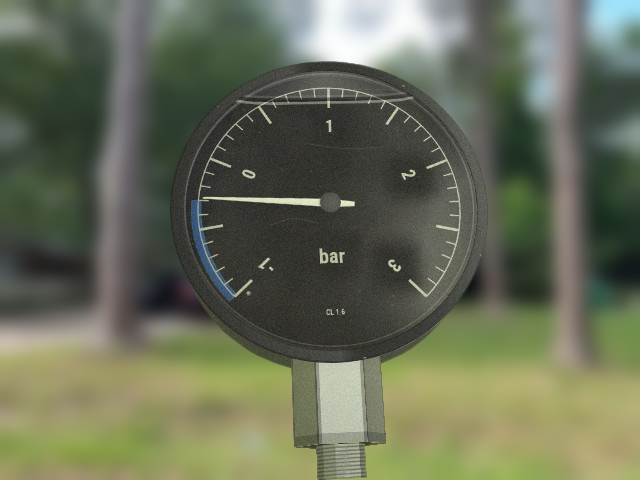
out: **-0.3** bar
